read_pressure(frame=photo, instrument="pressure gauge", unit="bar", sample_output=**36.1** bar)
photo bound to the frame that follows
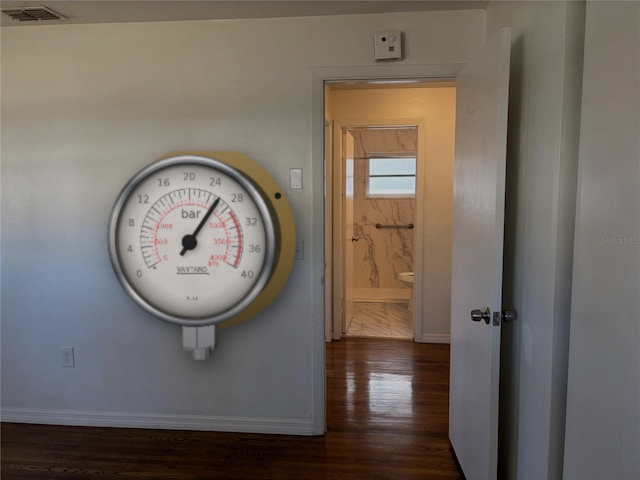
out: **26** bar
